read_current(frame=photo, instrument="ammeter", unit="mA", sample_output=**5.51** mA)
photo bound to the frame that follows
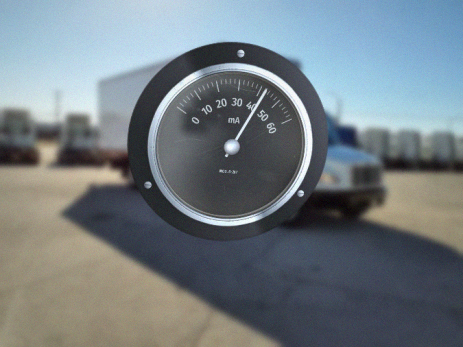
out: **42** mA
